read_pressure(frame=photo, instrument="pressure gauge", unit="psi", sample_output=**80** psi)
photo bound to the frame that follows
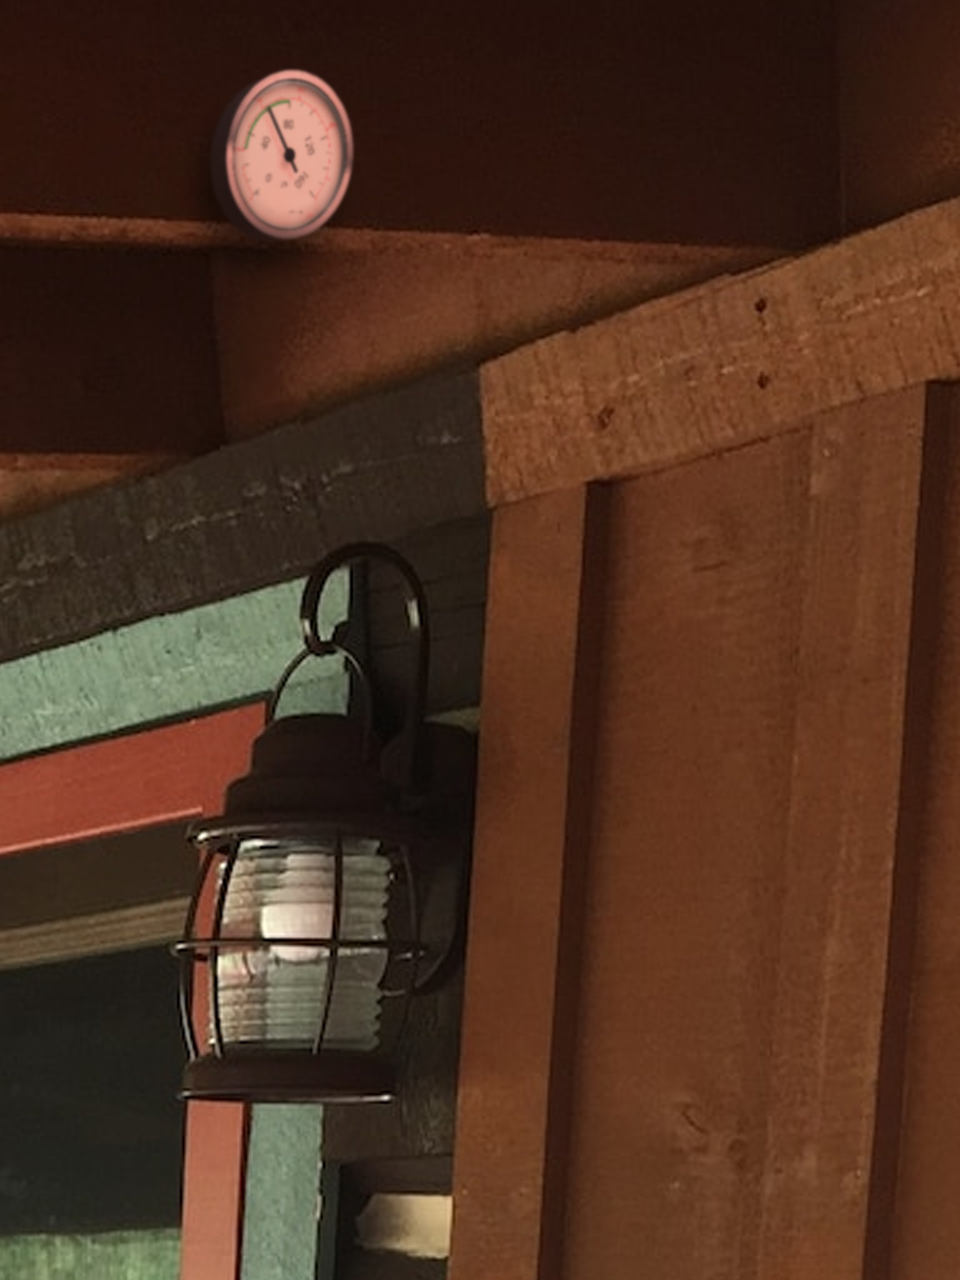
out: **60** psi
